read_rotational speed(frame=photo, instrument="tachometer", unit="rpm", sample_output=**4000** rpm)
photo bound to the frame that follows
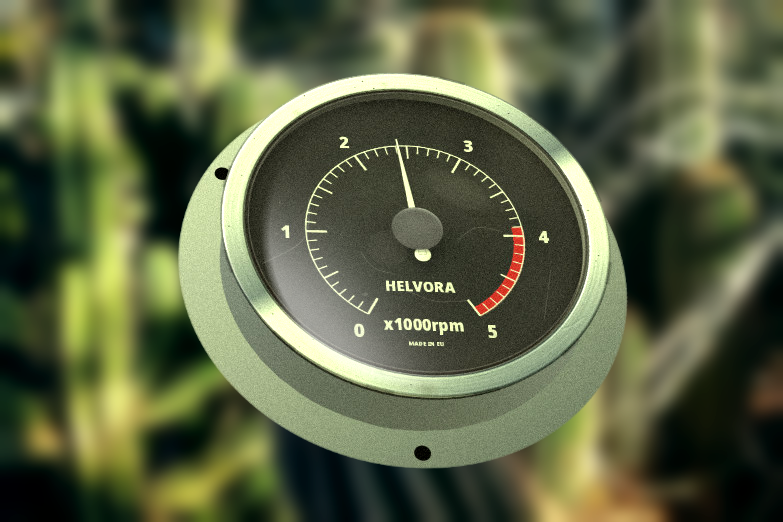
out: **2400** rpm
